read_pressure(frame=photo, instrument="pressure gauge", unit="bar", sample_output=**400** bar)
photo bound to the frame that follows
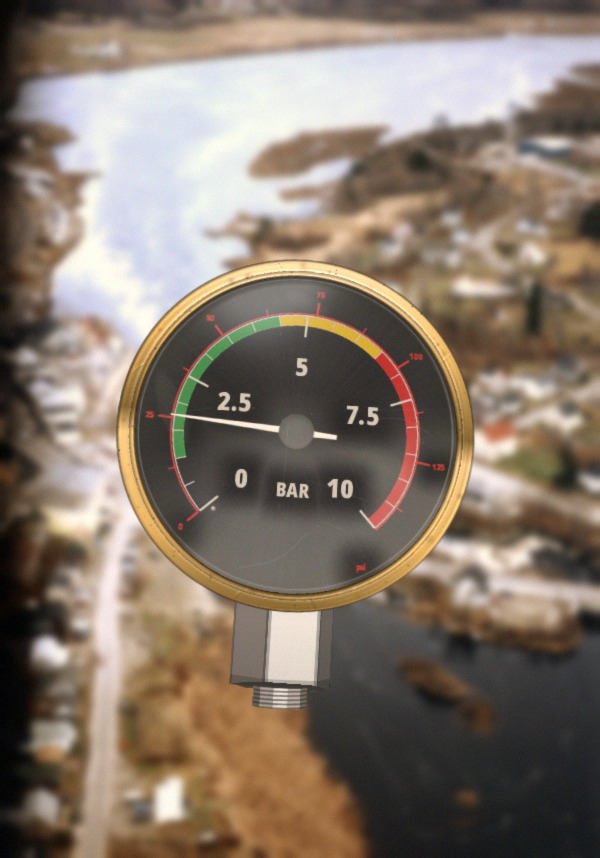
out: **1.75** bar
